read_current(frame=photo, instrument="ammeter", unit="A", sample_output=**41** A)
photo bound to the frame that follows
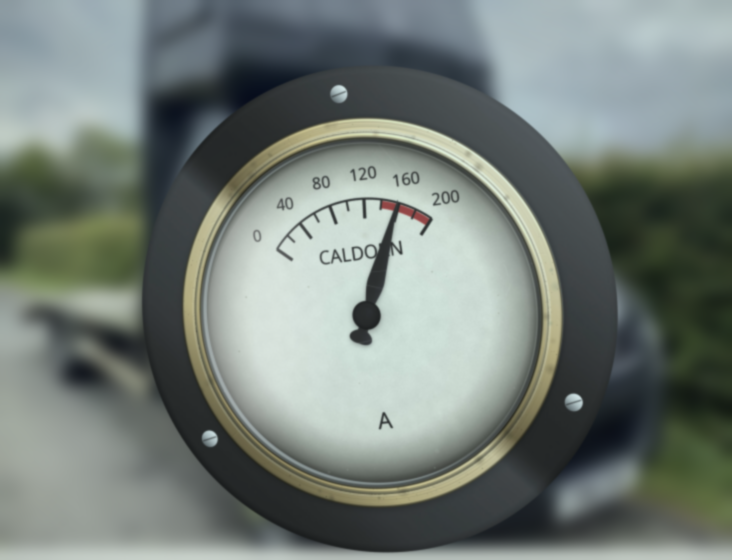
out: **160** A
